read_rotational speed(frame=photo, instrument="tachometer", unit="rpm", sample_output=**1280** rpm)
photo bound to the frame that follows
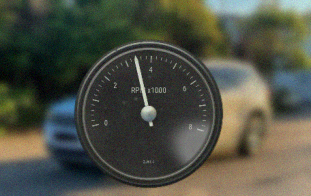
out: **3400** rpm
